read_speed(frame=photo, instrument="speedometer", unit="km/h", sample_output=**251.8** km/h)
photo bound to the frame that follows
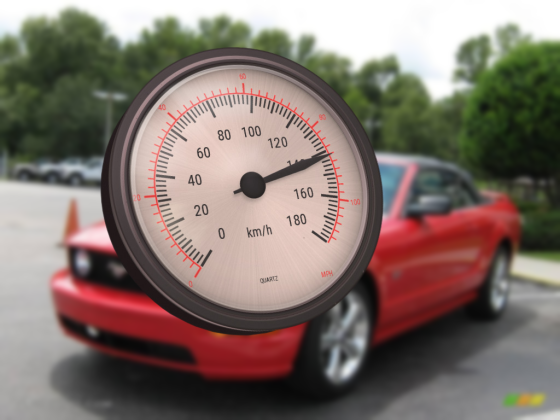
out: **142** km/h
